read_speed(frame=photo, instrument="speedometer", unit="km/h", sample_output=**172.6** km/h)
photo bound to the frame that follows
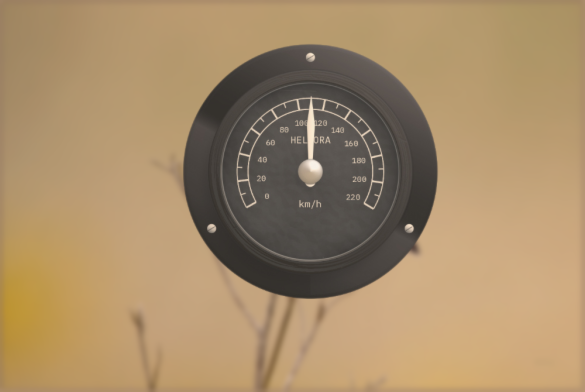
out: **110** km/h
